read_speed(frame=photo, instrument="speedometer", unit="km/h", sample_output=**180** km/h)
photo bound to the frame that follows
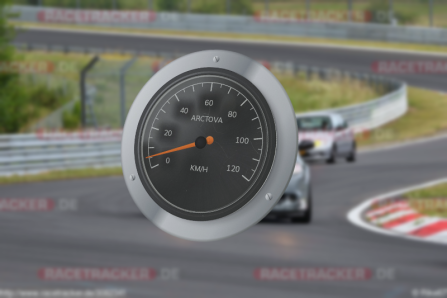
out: **5** km/h
